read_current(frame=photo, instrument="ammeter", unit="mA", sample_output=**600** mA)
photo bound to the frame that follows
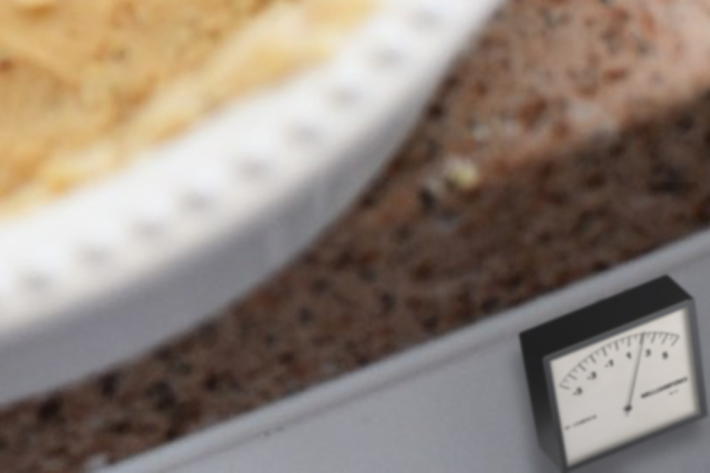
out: **2** mA
